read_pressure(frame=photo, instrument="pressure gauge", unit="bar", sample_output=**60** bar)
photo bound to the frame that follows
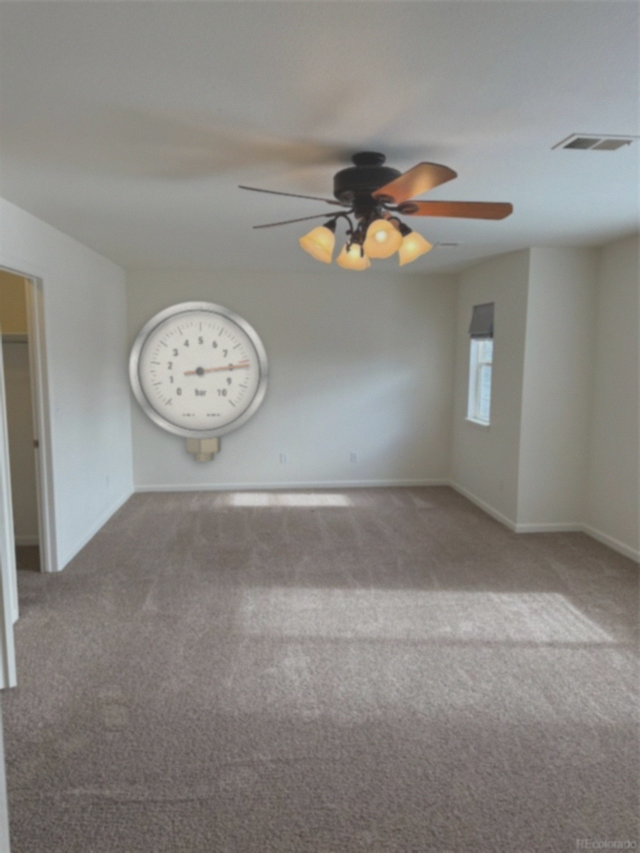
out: **8** bar
